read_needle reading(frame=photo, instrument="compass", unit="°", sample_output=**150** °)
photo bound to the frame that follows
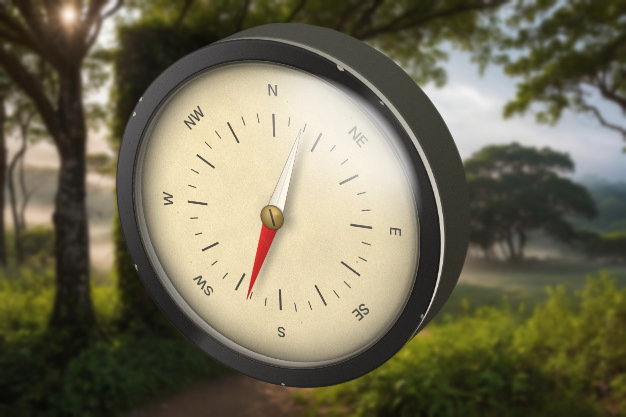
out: **200** °
